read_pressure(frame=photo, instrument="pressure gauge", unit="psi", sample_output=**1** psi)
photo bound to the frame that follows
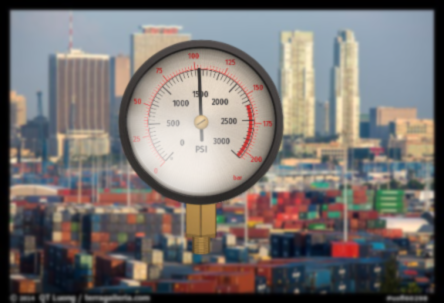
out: **1500** psi
